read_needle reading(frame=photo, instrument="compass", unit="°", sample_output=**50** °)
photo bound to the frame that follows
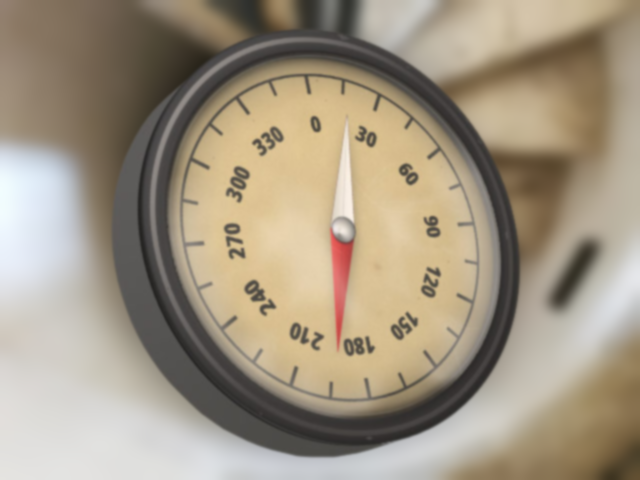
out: **195** °
